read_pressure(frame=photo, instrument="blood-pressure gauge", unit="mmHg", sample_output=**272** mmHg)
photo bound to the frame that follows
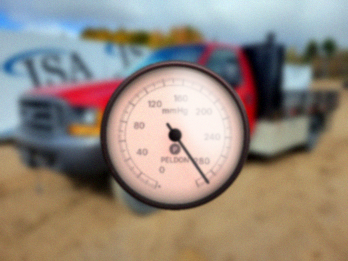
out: **290** mmHg
